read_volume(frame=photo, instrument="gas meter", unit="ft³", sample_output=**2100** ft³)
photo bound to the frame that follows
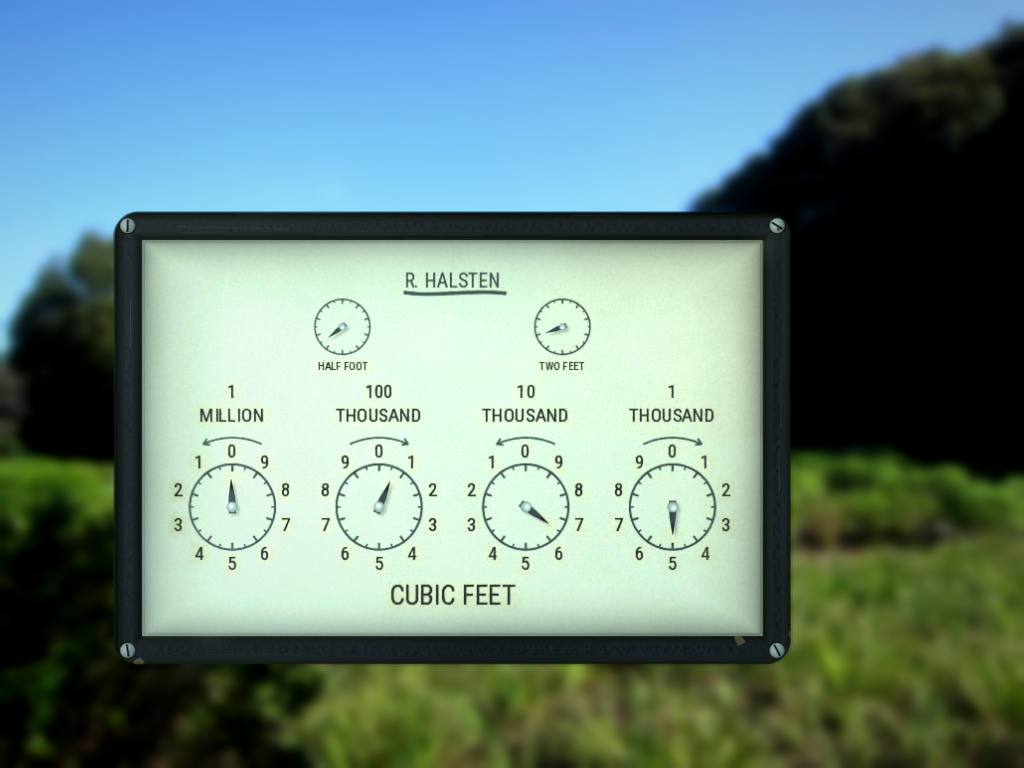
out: **6500** ft³
